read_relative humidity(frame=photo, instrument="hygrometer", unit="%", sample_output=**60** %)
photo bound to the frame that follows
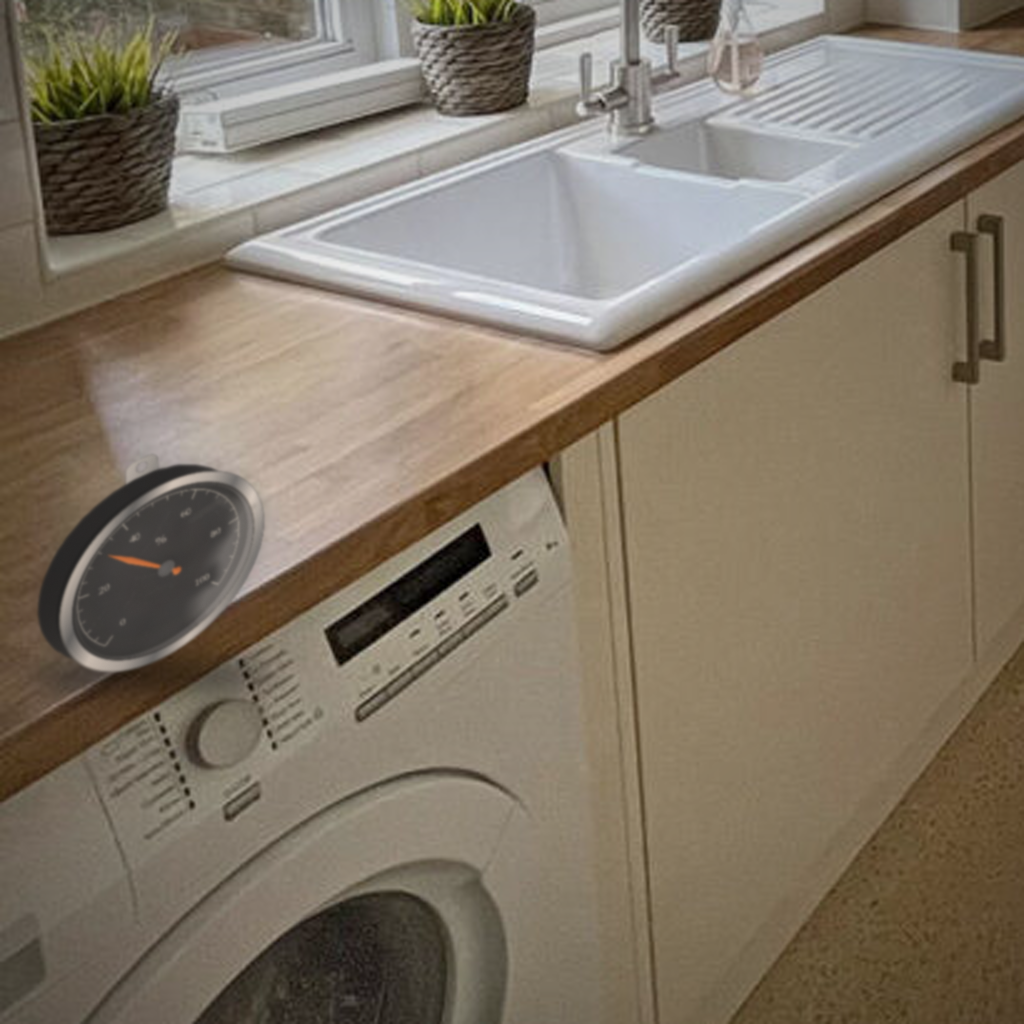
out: **32** %
